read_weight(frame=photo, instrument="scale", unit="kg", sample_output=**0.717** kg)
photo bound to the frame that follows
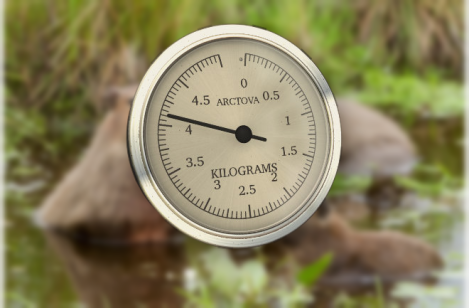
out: **4.1** kg
